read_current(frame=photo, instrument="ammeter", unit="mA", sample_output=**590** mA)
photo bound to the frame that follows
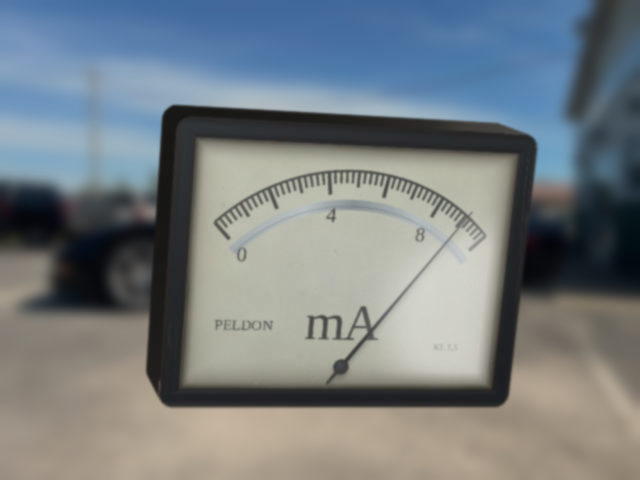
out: **9** mA
